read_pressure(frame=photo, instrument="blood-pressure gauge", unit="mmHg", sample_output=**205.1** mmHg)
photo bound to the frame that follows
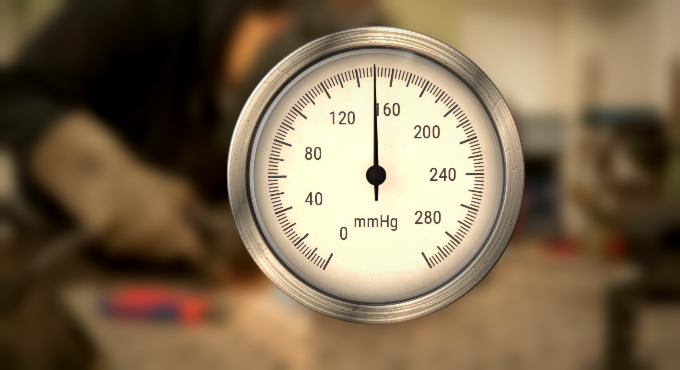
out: **150** mmHg
